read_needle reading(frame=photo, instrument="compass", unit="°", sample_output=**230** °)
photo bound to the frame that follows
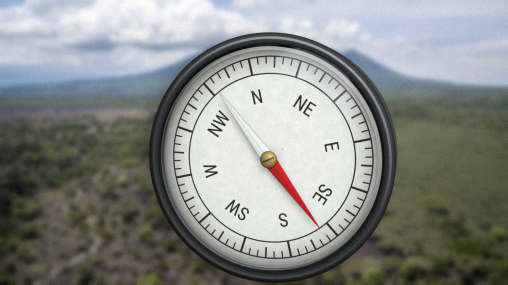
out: **155** °
